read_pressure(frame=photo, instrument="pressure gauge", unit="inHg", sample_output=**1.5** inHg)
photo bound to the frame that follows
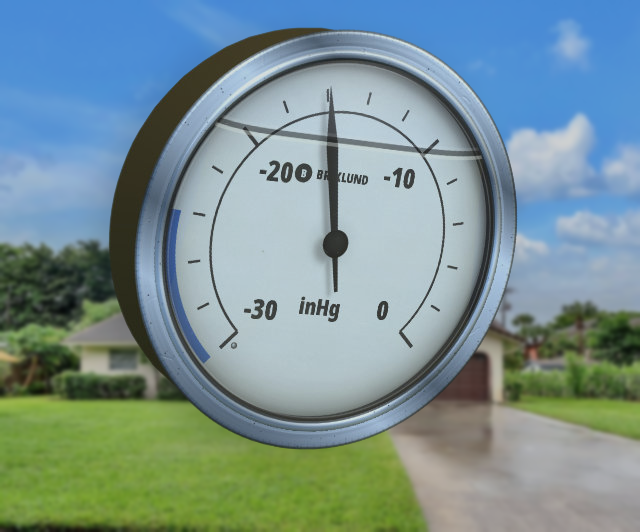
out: **-16** inHg
